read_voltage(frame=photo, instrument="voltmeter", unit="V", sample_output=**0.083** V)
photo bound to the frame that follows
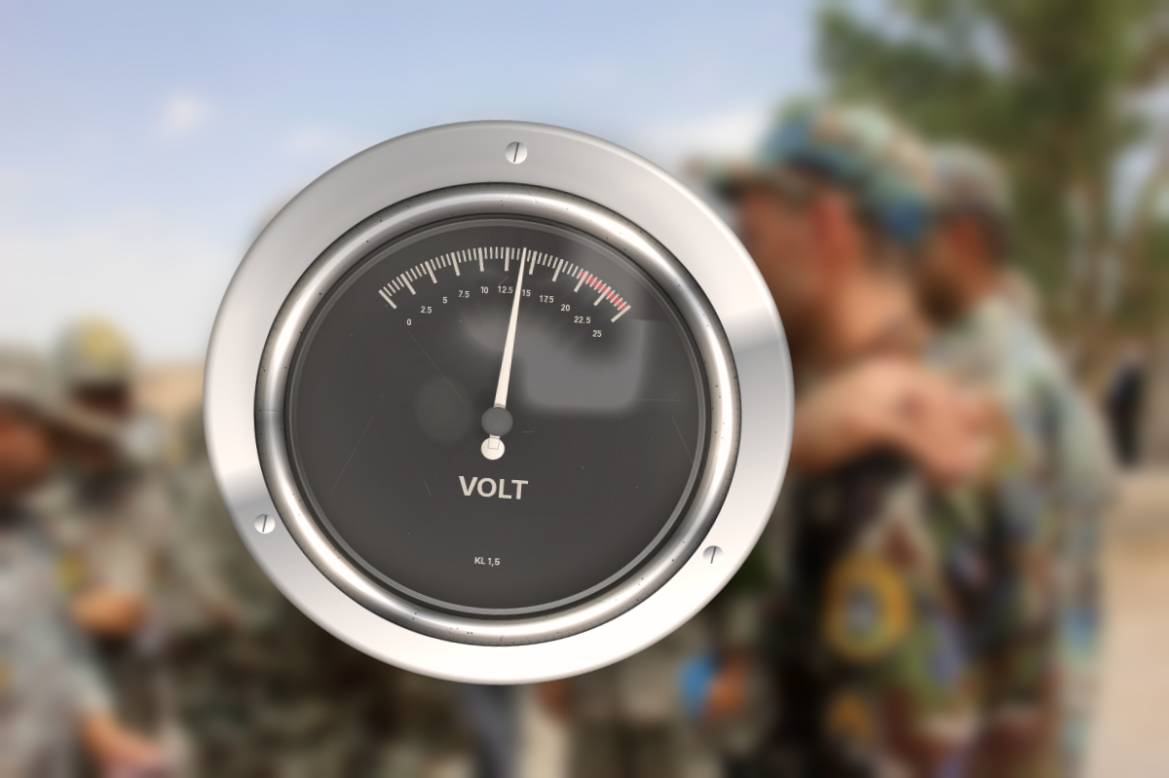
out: **14** V
